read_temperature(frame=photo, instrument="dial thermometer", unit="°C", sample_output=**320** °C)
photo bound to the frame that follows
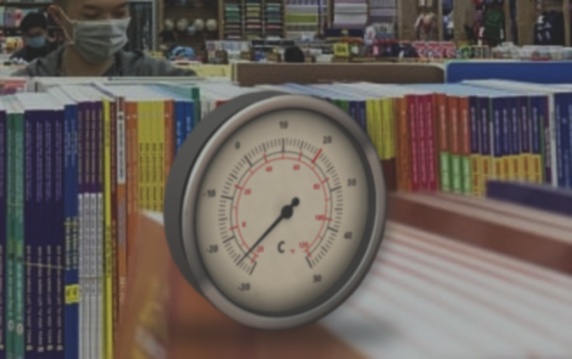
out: **-25** °C
